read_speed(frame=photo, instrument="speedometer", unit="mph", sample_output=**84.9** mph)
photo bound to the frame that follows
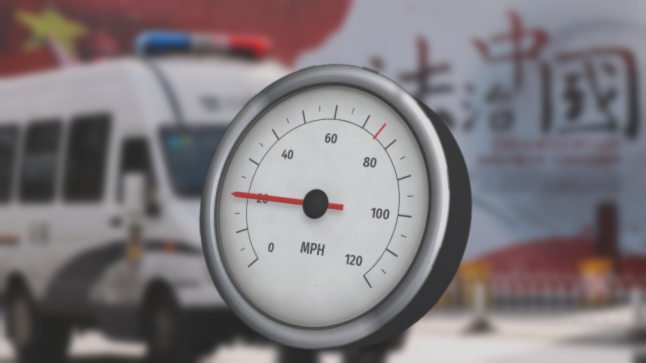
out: **20** mph
